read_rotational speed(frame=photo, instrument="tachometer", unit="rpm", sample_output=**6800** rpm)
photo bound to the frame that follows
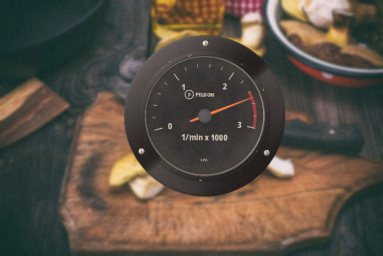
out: **2500** rpm
